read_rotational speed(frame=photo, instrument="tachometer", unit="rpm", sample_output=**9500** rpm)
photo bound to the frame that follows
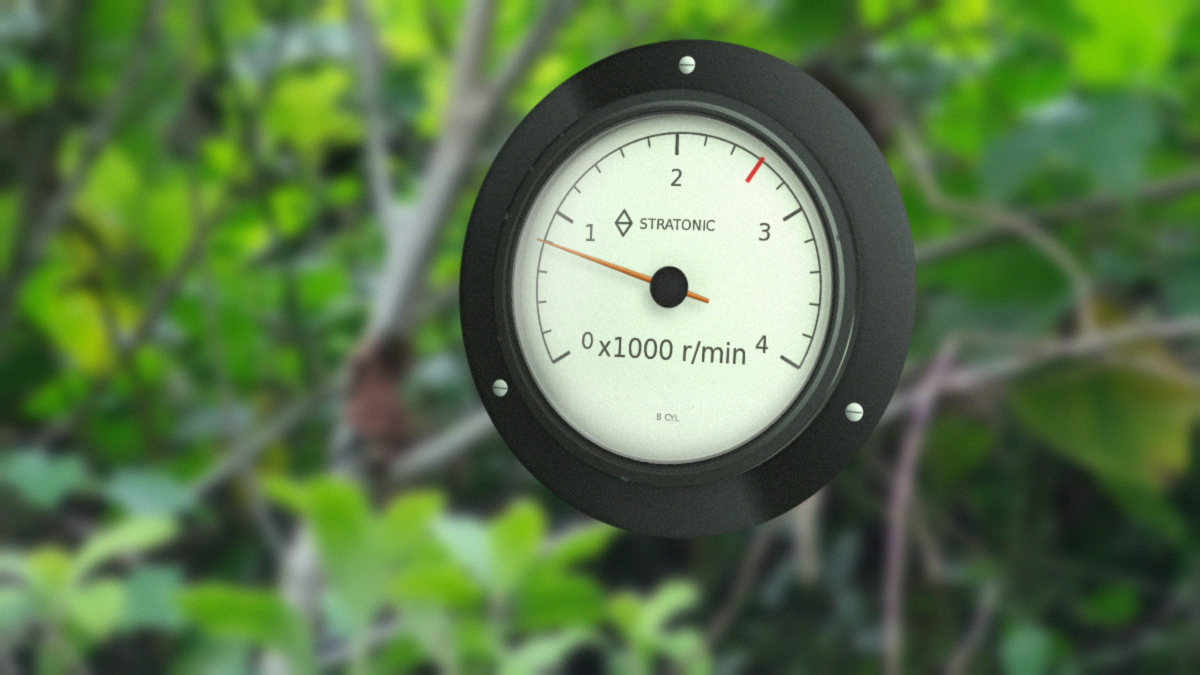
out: **800** rpm
